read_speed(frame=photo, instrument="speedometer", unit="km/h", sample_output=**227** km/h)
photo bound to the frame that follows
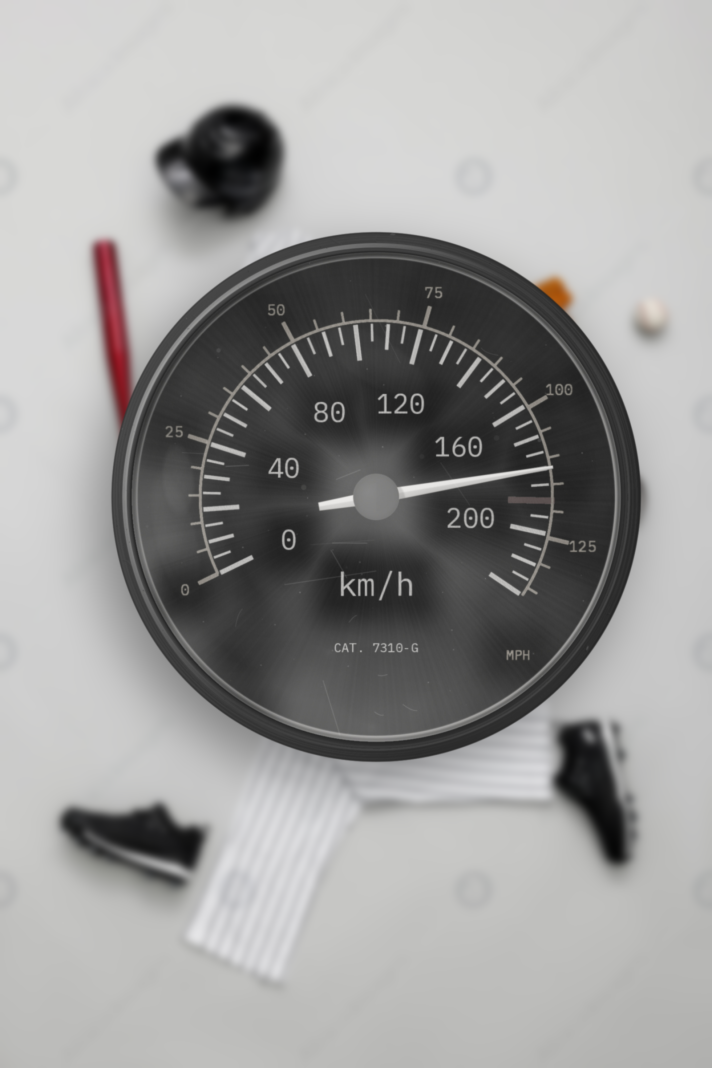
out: **180** km/h
